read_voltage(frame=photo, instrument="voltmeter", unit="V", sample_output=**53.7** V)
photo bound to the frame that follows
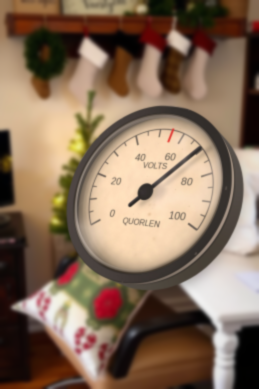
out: **70** V
